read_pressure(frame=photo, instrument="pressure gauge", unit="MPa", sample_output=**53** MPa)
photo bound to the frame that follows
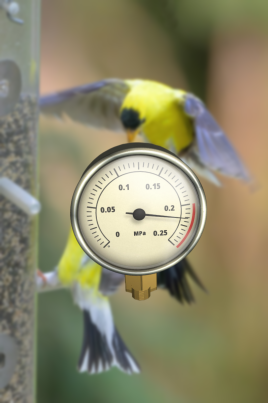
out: **0.215** MPa
